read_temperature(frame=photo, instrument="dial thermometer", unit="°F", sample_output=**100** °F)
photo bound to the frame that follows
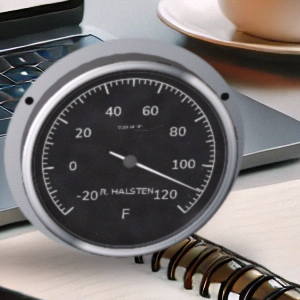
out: **110** °F
